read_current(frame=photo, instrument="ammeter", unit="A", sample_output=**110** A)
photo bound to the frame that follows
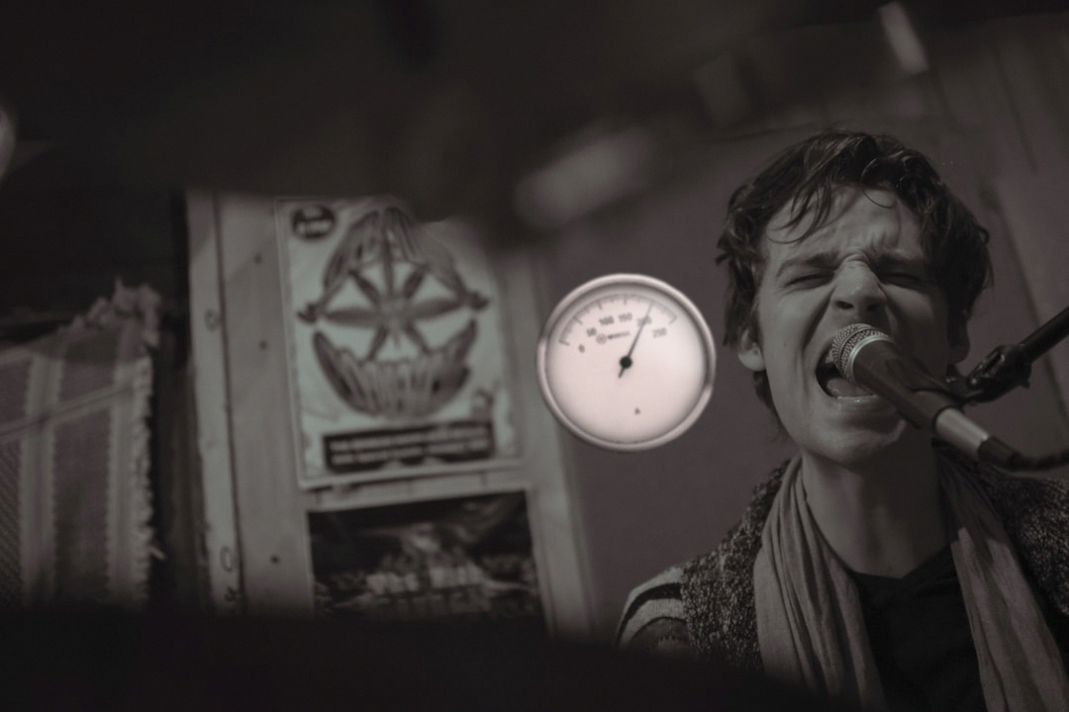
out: **200** A
